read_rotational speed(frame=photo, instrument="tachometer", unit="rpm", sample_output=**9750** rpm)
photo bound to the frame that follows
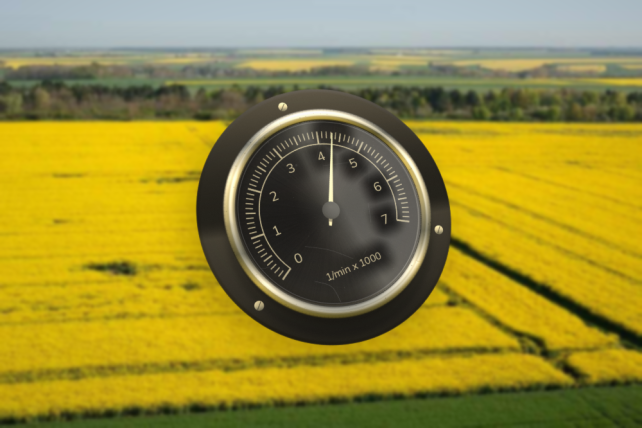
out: **4300** rpm
